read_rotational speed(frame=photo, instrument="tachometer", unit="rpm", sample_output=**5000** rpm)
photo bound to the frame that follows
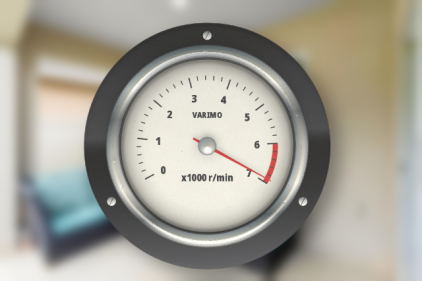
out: **6900** rpm
